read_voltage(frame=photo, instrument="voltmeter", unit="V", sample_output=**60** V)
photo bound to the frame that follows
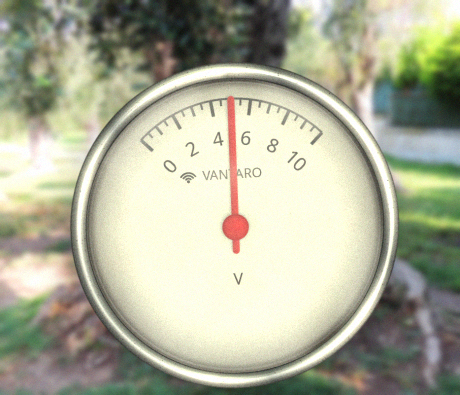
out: **5** V
